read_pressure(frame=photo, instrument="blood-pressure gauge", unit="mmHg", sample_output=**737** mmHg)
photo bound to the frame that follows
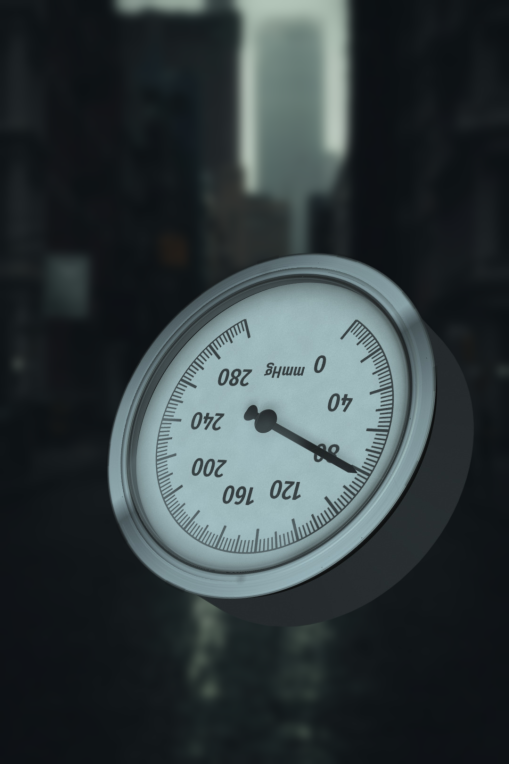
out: **82** mmHg
